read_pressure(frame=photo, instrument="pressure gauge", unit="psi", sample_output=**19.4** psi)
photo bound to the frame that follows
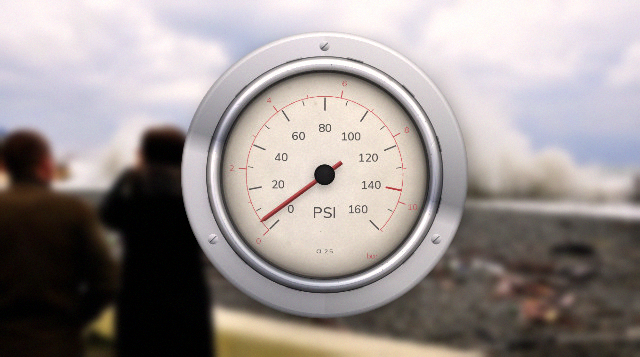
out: **5** psi
